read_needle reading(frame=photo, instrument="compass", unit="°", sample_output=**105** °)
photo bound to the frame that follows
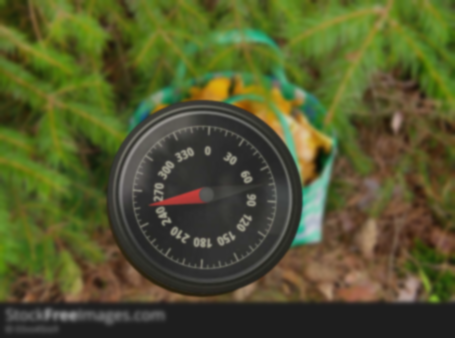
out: **255** °
